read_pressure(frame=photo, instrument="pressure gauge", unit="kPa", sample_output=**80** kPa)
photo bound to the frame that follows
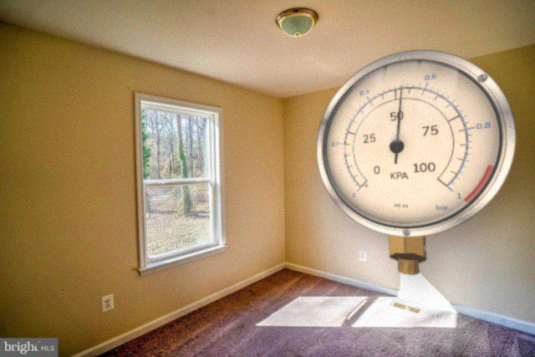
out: **52.5** kPa
